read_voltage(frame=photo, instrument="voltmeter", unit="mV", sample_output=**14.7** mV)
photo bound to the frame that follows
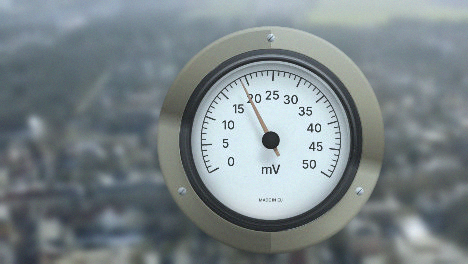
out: **19** mV
